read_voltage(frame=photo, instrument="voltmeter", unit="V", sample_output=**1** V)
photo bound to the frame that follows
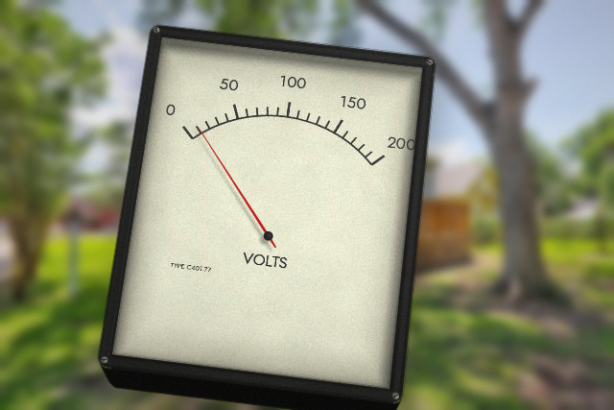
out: **10** V
